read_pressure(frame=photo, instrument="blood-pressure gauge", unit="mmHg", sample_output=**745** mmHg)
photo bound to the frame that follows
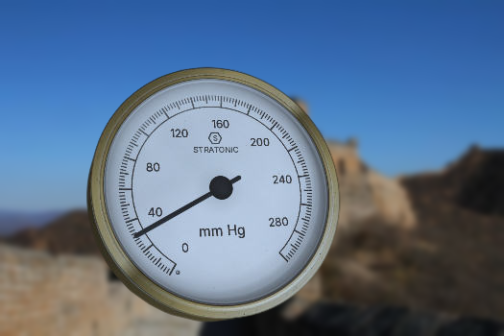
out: **30** mmHg
